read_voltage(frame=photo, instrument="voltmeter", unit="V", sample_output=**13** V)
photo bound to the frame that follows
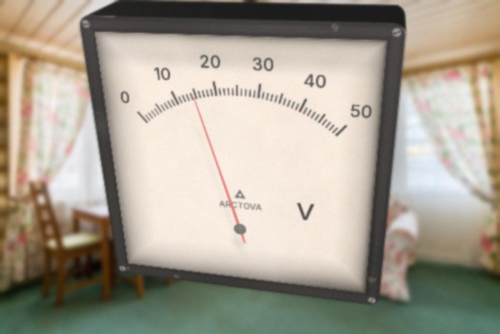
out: **15** V
